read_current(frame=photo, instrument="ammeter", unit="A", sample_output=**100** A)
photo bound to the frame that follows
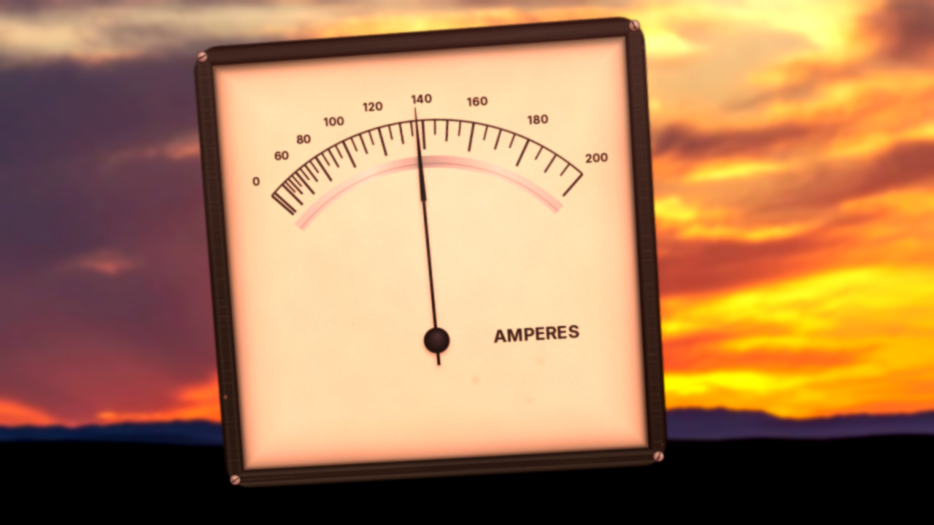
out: **137.5** A
